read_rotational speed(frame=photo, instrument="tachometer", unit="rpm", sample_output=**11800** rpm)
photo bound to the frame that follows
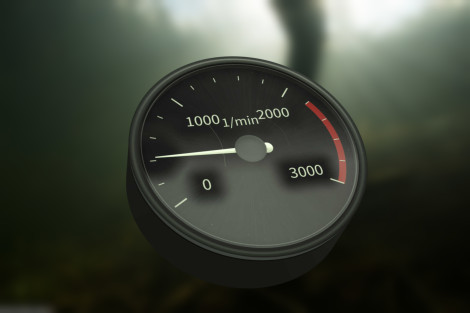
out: **400** rpm
